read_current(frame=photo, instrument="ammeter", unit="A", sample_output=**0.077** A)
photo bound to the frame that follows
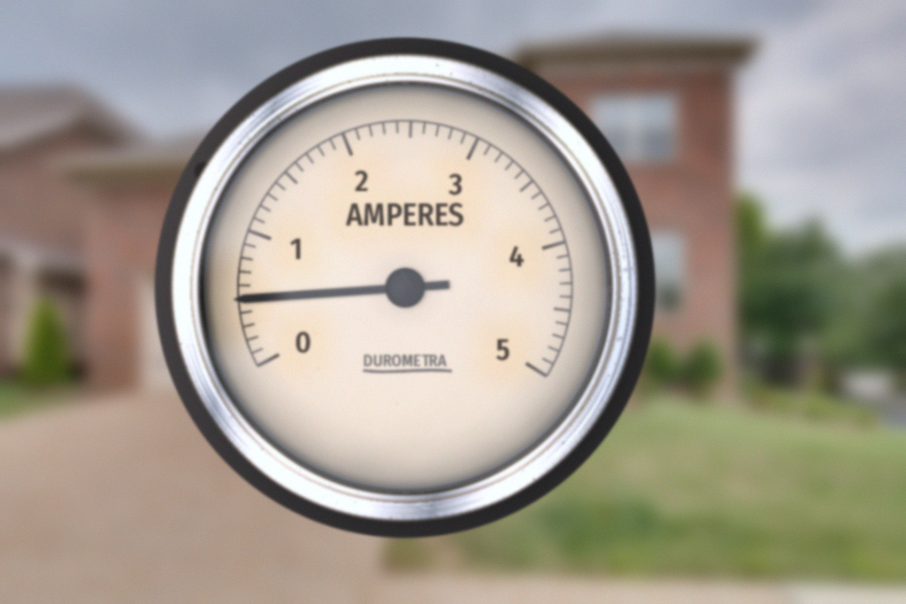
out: **0.5** A
